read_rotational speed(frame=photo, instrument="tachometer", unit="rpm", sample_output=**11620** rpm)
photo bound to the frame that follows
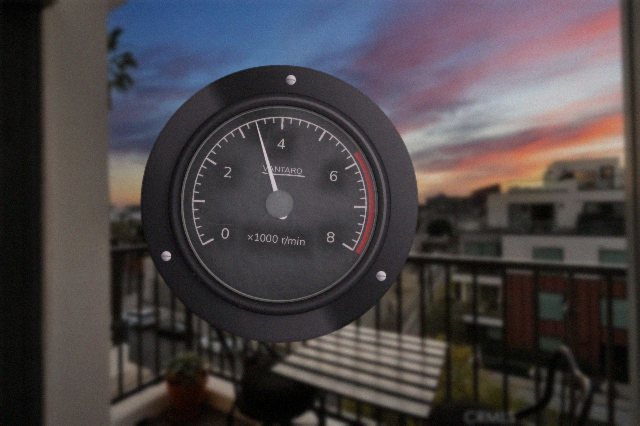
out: **3400** rpm
